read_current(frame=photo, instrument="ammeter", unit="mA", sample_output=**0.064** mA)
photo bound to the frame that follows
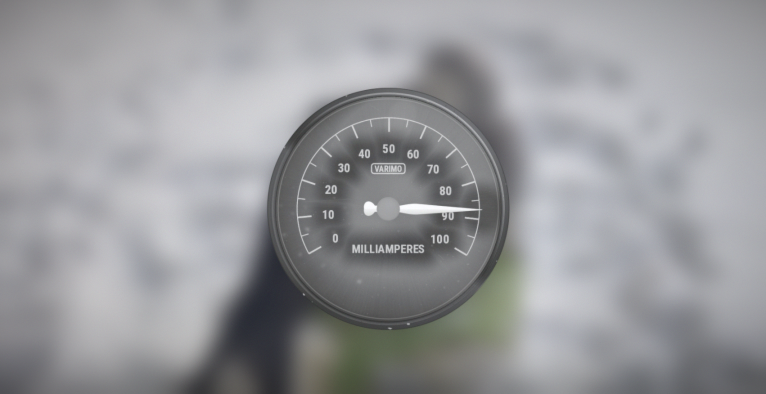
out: **87.5** mA
